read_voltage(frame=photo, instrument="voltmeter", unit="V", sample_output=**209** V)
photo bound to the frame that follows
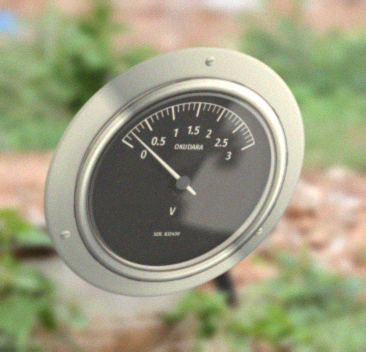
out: **0.2** V
